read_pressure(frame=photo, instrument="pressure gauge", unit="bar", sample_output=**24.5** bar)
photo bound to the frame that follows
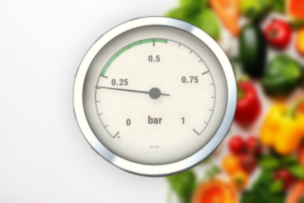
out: **0.2** bar
